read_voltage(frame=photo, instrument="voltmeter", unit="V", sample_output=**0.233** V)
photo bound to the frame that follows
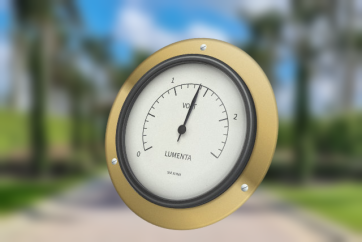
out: **1.4** V
